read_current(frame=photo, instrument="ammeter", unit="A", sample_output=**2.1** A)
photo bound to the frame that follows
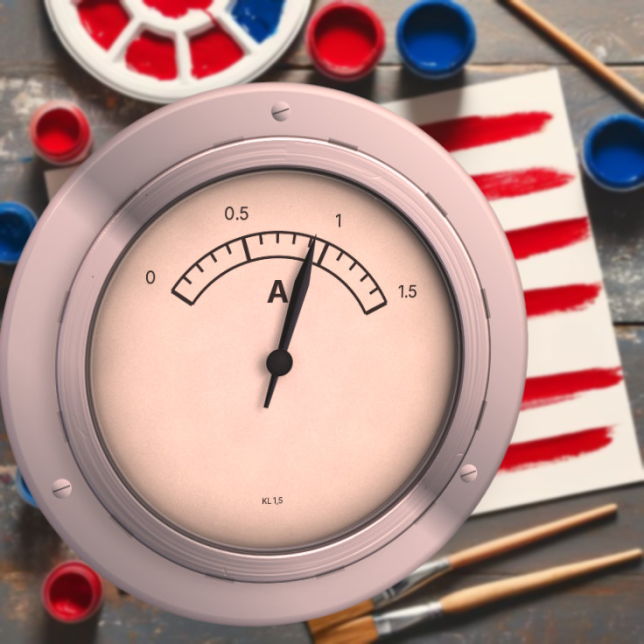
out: **0.9** A
